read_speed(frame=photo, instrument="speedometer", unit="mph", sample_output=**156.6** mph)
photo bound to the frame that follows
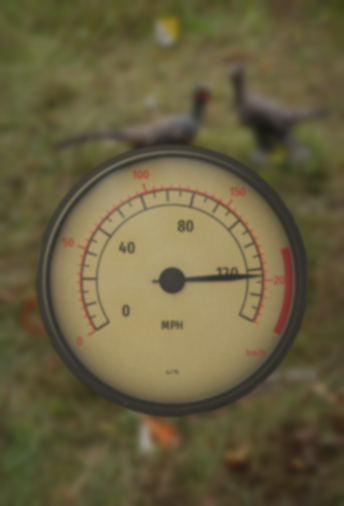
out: **122.5** mph
